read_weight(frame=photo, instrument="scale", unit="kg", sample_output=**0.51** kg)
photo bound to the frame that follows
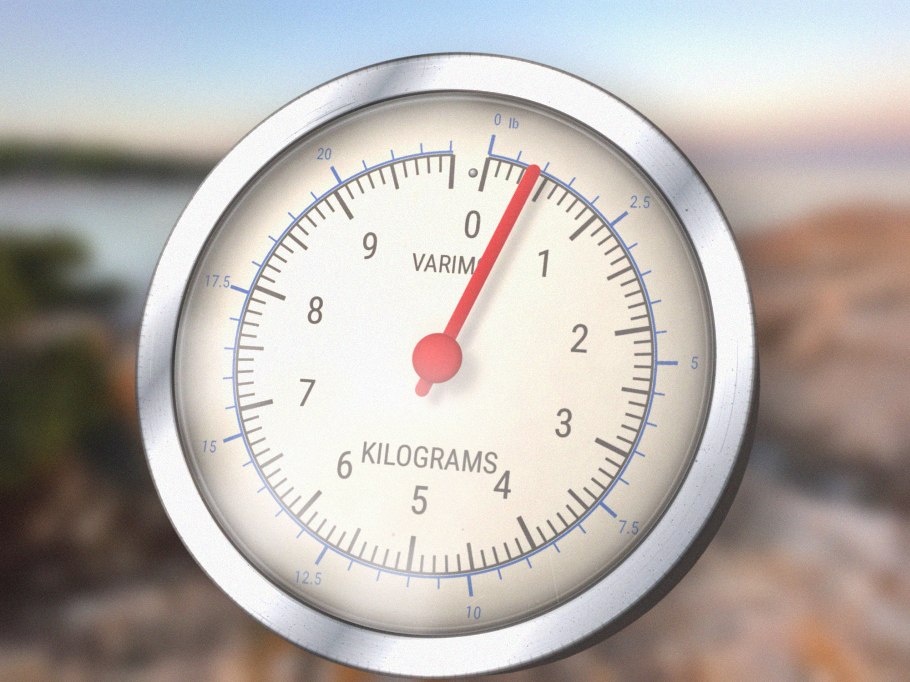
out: **0.4** kg
